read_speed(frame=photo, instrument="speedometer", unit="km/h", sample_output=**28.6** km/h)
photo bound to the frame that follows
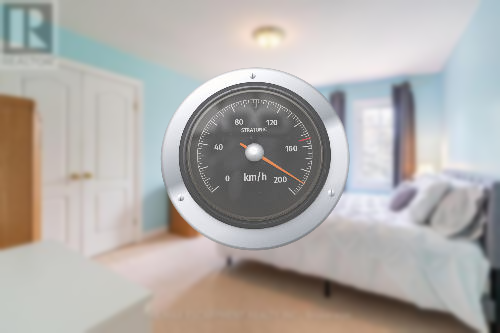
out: **190** km/h
